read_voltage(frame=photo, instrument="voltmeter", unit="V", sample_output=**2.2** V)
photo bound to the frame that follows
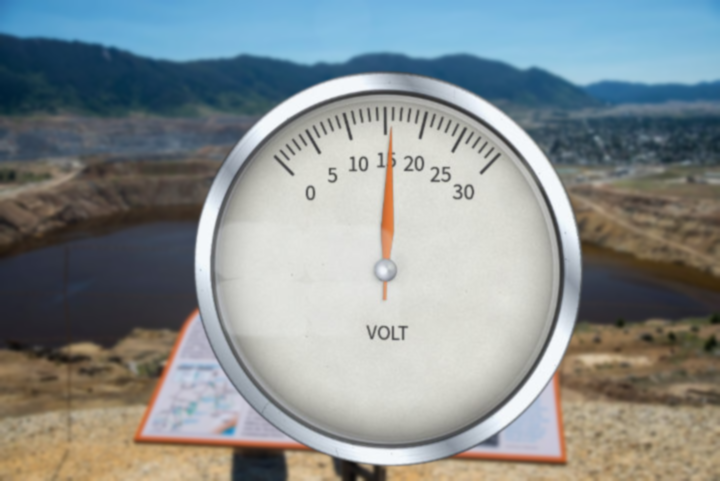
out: **16** V
